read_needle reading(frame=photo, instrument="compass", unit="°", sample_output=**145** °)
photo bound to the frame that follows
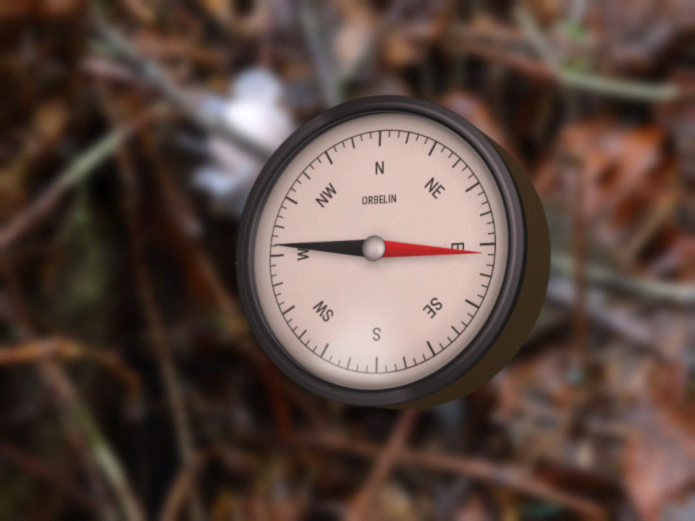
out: **95** °
